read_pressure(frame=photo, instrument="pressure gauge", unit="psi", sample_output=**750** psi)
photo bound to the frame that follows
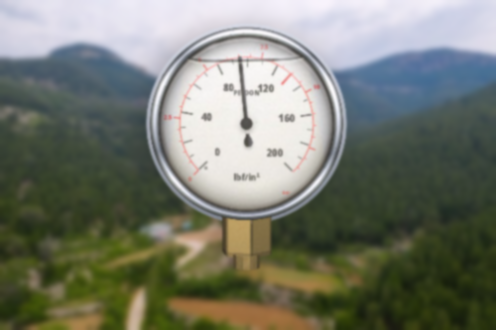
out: **95** psi
